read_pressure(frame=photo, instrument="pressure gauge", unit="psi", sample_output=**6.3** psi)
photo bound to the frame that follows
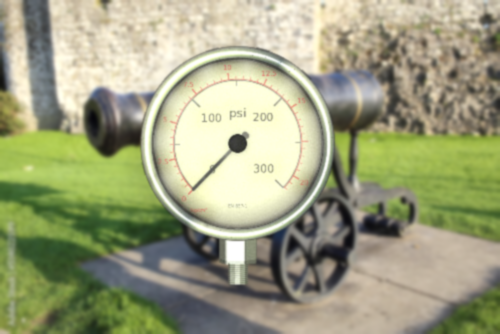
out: **0** psi
